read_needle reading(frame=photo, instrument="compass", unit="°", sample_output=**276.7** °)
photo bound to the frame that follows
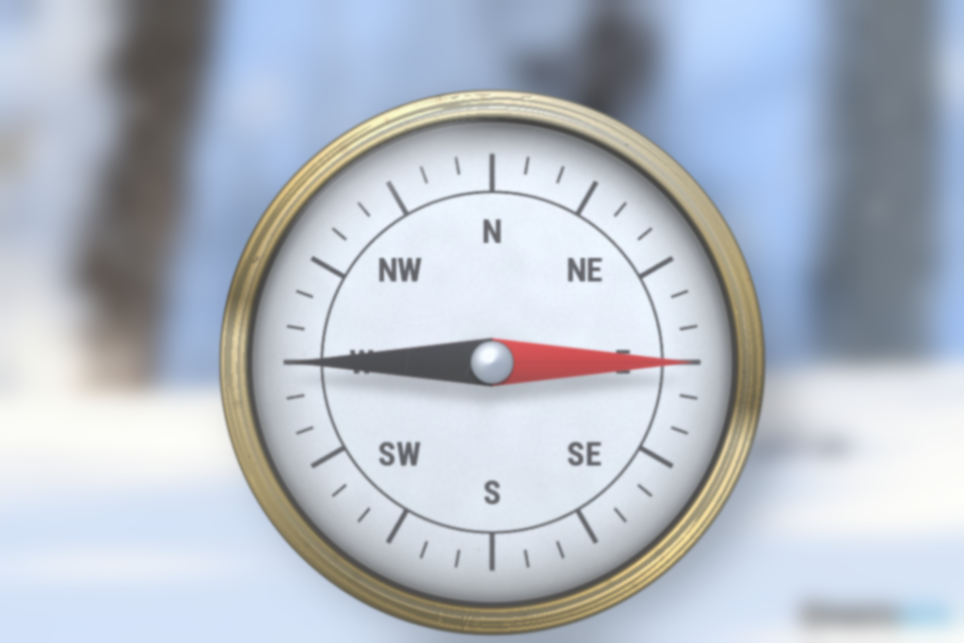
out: **90** °
